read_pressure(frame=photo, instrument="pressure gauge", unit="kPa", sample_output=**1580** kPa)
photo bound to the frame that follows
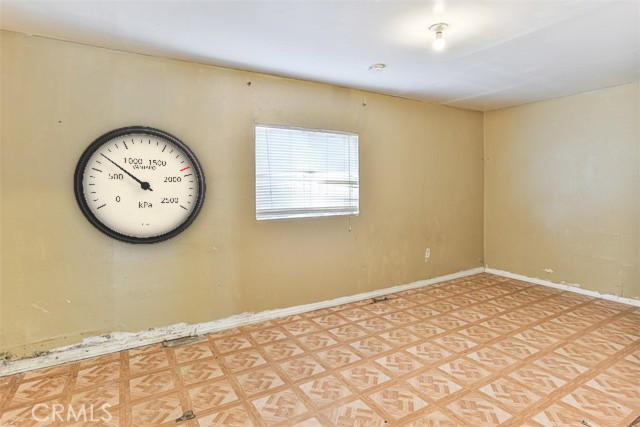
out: **700** kPa
